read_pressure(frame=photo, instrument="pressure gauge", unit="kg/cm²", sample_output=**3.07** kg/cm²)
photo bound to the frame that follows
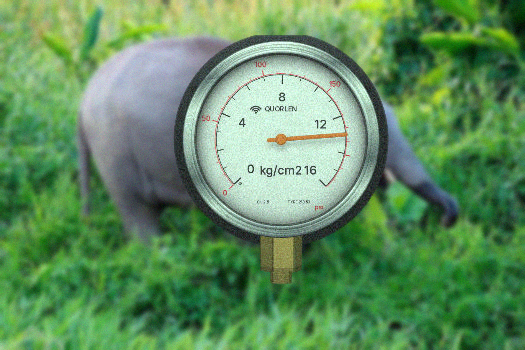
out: **13** kg/cm²
